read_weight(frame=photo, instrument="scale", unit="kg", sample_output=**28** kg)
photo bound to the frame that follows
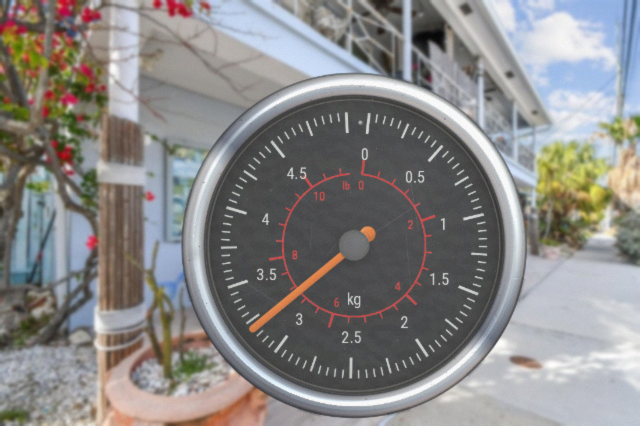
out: **3.2** kg
